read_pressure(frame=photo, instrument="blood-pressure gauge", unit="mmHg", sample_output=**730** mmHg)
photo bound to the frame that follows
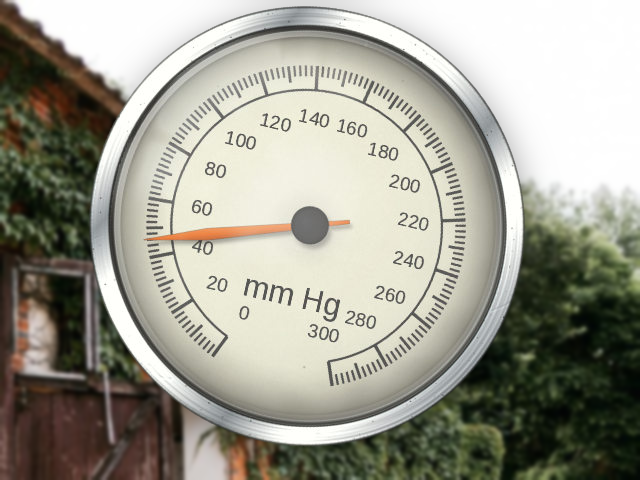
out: **46** mmHg
